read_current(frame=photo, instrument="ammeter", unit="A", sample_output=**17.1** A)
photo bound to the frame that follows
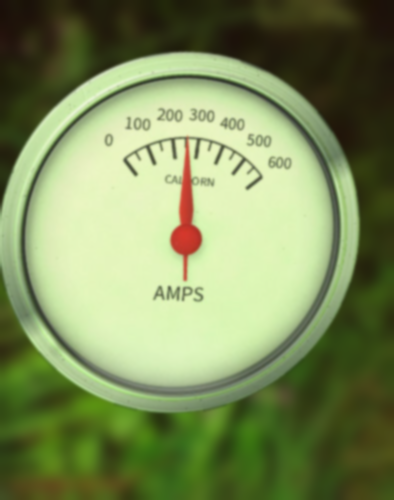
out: **250** A
